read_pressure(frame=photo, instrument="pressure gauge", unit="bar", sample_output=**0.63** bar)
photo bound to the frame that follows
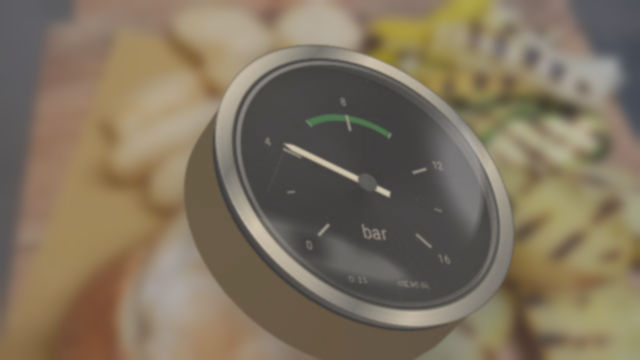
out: **4** bar
